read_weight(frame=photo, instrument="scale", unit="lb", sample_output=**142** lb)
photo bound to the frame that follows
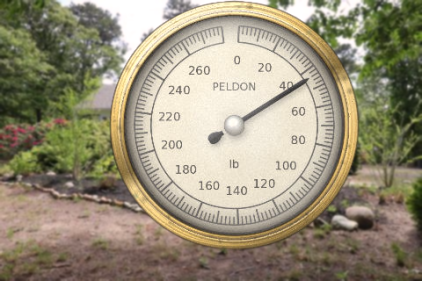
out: **44** lb
